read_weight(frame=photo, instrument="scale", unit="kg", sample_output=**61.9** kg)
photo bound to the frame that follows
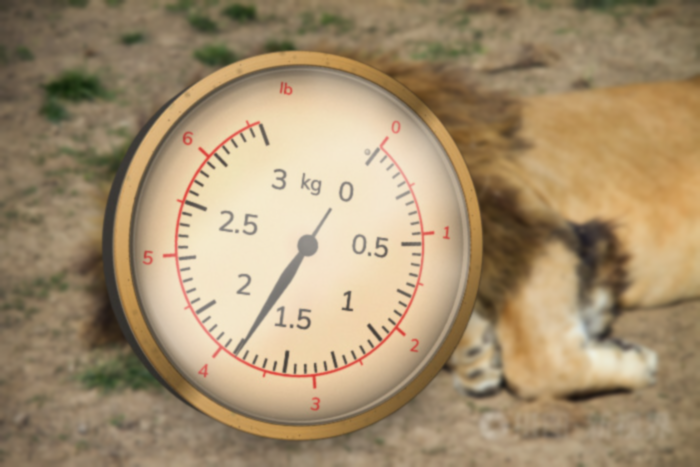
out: **1.75** kg
